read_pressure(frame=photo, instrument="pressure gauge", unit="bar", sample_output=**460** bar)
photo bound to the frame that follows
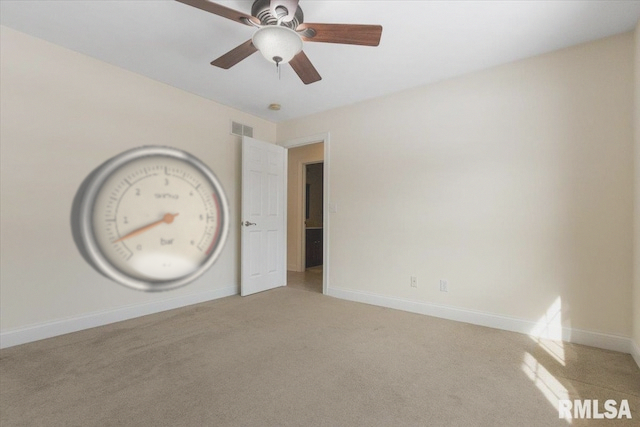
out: **0.5** bar
